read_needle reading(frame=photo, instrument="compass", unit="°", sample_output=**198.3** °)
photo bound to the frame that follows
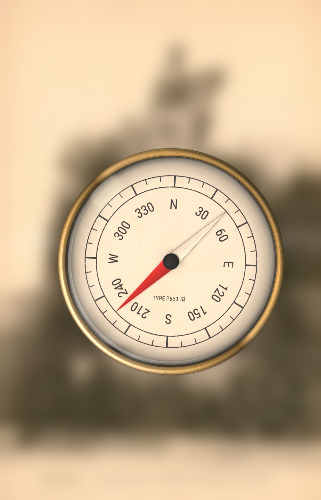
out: **225** °
